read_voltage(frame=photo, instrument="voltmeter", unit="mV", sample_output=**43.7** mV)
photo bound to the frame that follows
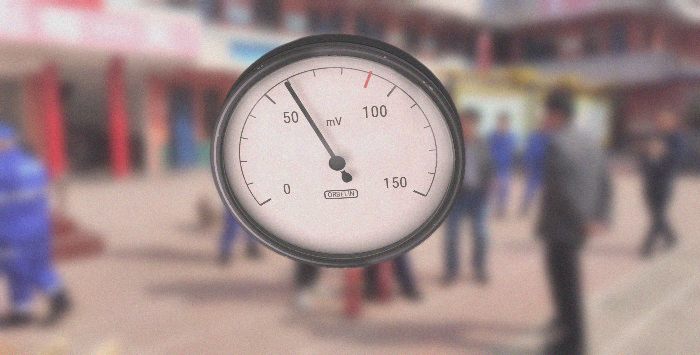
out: **60** mV
